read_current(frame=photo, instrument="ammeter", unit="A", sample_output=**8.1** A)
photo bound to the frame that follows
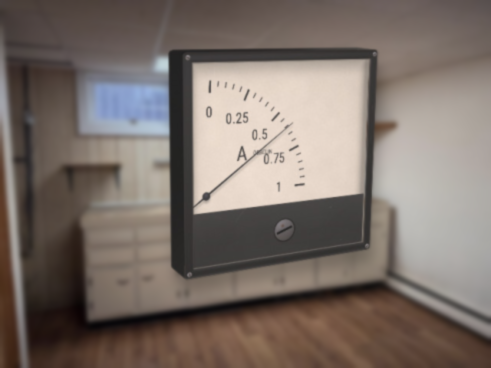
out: **0.6** A
